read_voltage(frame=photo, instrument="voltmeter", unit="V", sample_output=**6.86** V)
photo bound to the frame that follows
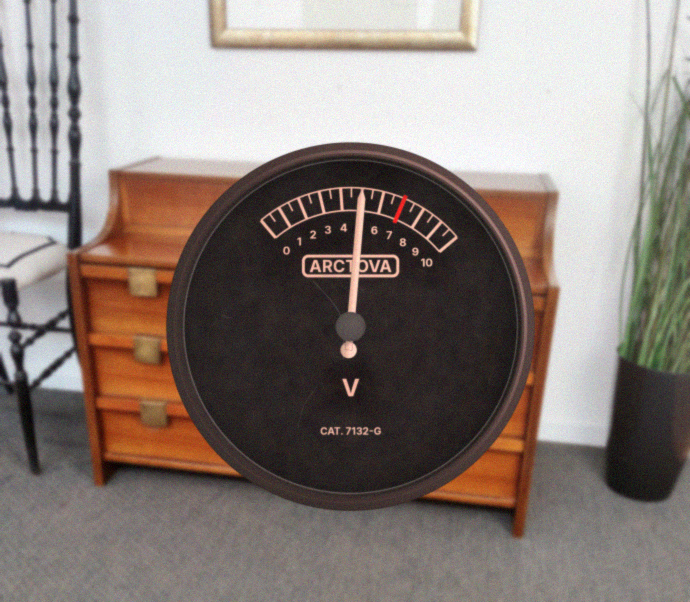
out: **5** V
